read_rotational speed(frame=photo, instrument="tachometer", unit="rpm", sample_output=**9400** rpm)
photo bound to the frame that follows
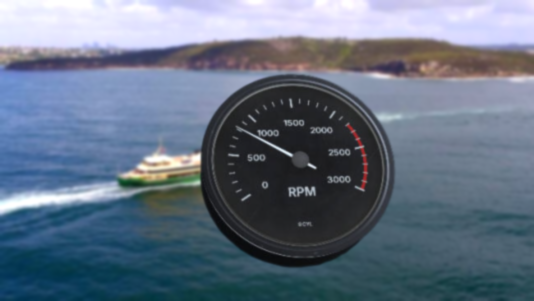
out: **800** rpm
